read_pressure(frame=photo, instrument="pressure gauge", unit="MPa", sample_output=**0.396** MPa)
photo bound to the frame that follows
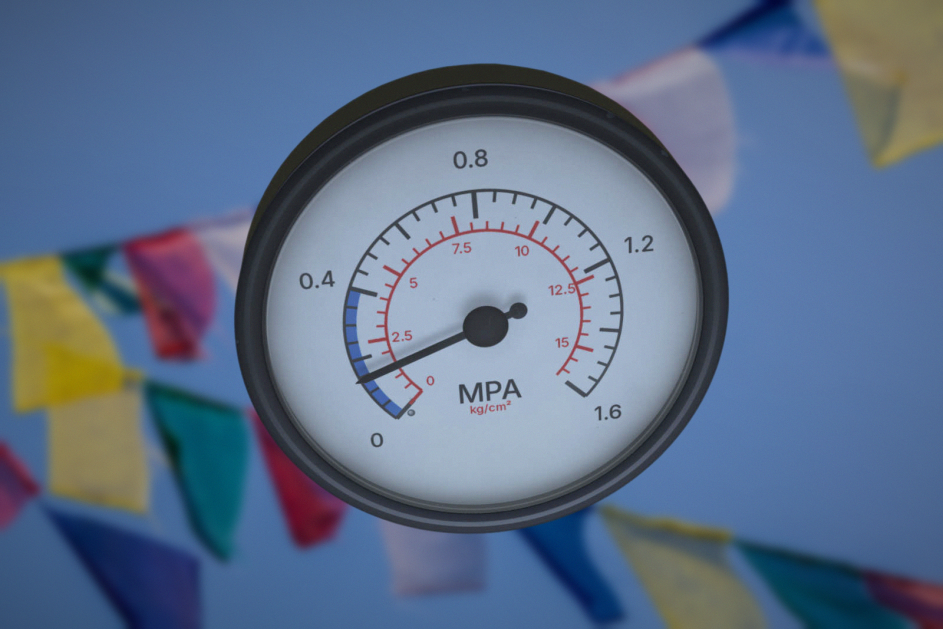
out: **0.15** MPa
